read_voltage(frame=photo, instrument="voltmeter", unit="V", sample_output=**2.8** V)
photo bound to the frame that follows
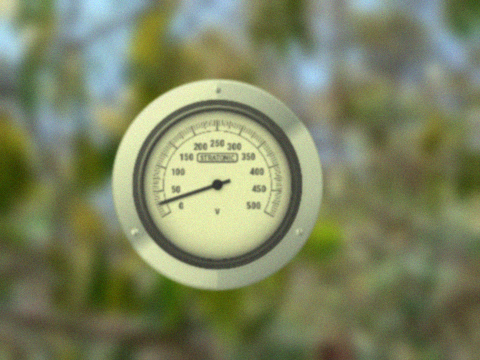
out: **25** V
